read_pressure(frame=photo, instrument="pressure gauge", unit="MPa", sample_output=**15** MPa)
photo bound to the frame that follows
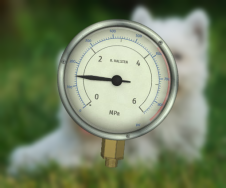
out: **1** MPa
